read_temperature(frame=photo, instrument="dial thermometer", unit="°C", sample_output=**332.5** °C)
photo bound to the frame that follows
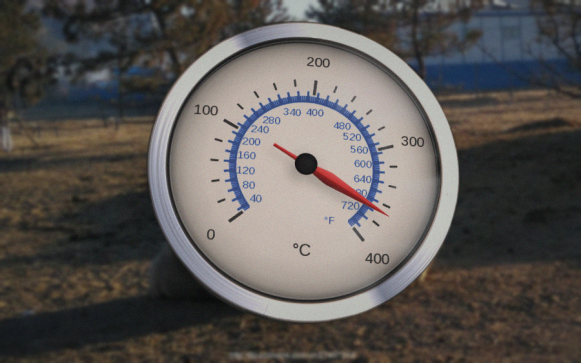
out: **370** °C
